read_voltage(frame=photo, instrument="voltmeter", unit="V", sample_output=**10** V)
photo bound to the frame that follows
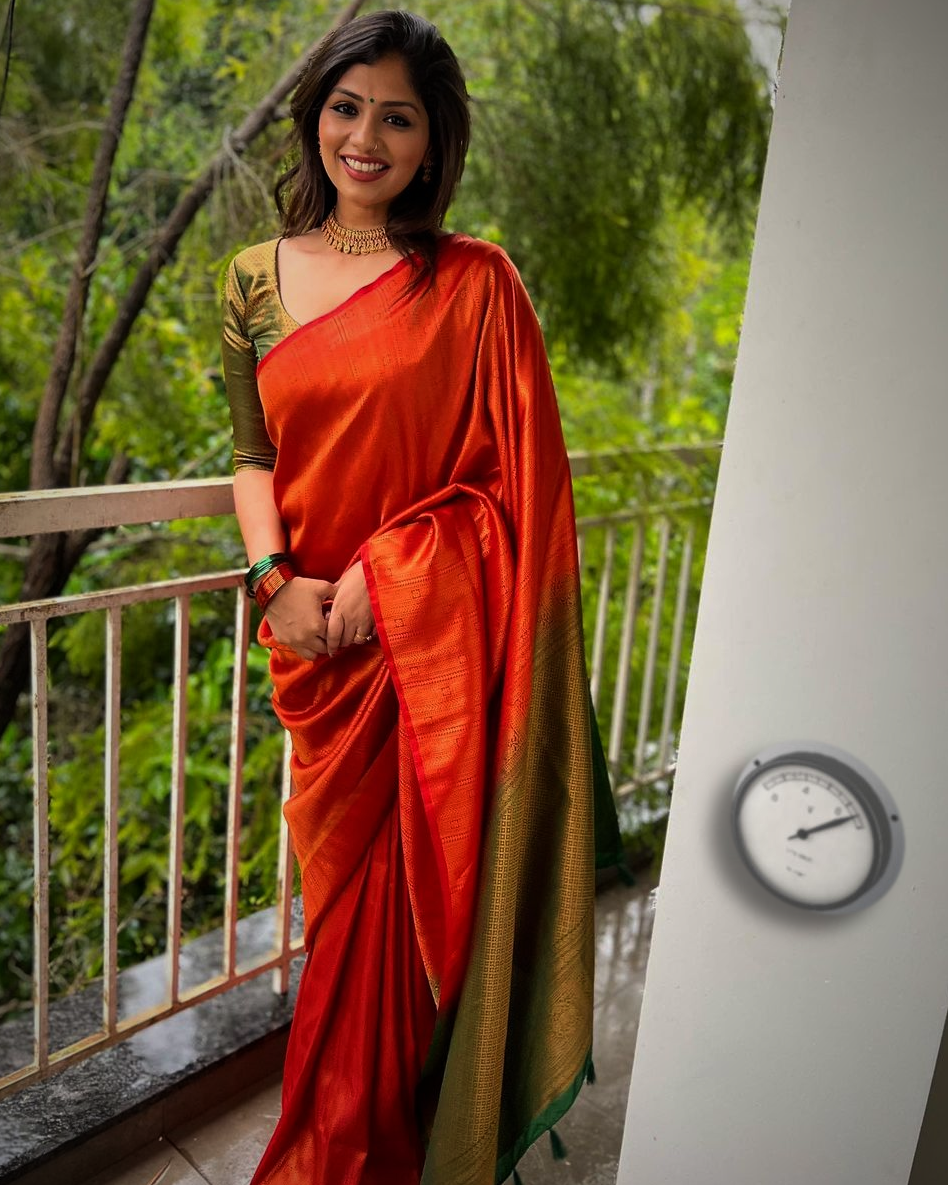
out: **9** V
